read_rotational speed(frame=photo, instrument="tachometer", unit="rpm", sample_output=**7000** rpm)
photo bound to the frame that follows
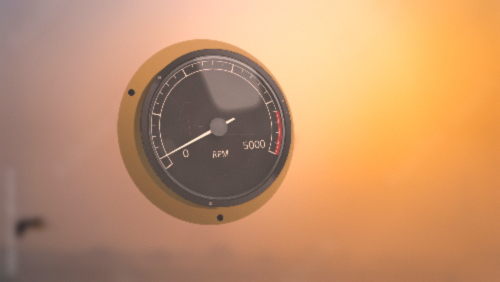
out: **200** rpm
